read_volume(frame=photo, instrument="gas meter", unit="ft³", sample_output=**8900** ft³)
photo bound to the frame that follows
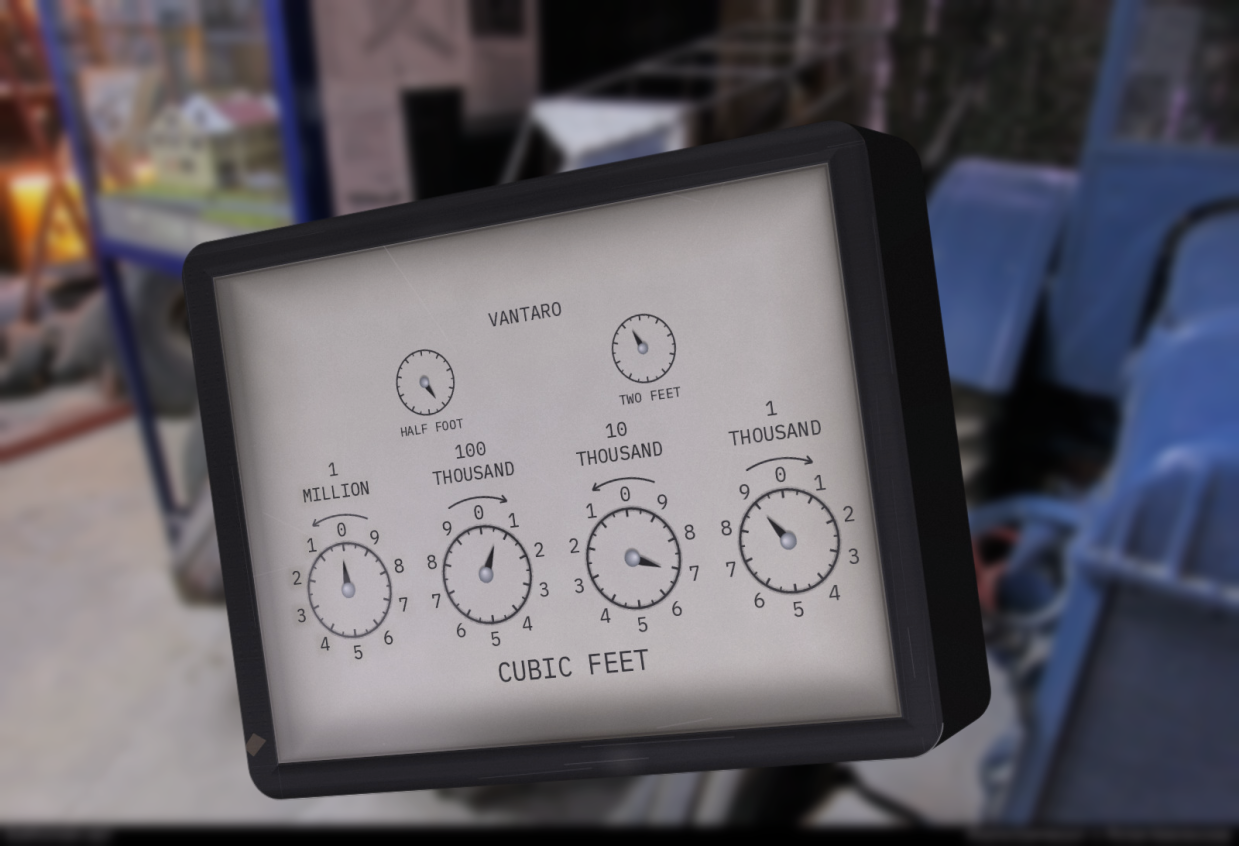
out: **6900** ft³
